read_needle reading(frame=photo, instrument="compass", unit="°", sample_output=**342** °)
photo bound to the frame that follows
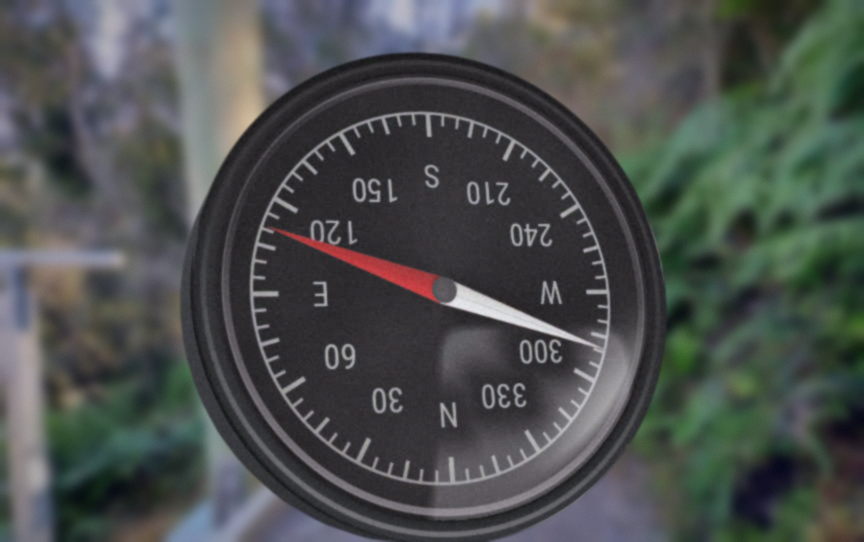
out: **110** °
